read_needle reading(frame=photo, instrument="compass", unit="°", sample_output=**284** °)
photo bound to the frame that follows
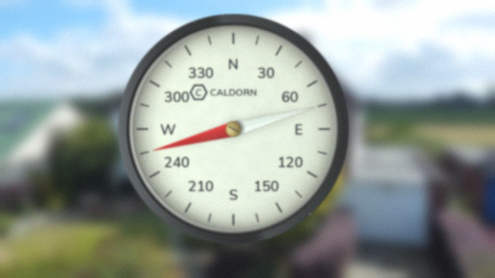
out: **255** °
